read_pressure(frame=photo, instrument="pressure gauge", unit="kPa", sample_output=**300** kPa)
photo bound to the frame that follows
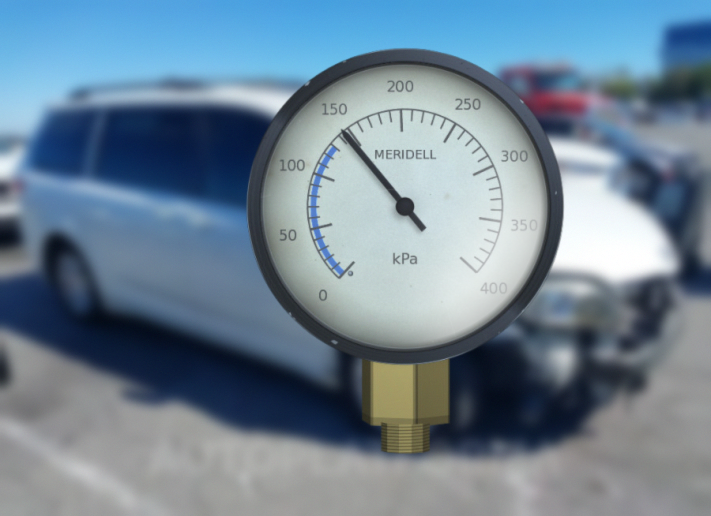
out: **145** kPa
